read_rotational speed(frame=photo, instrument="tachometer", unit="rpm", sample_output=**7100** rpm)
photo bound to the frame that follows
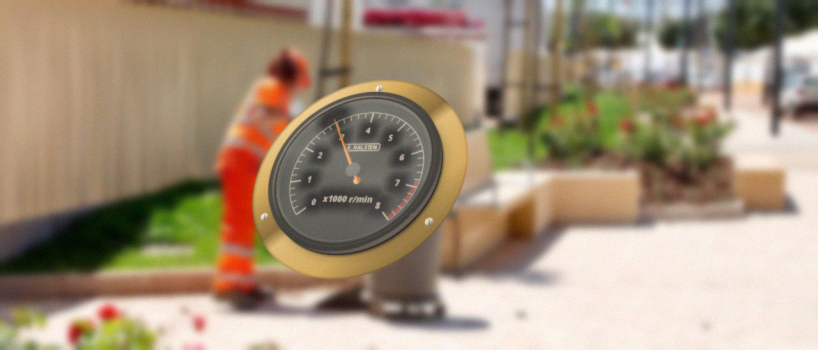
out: **3000** rpm
